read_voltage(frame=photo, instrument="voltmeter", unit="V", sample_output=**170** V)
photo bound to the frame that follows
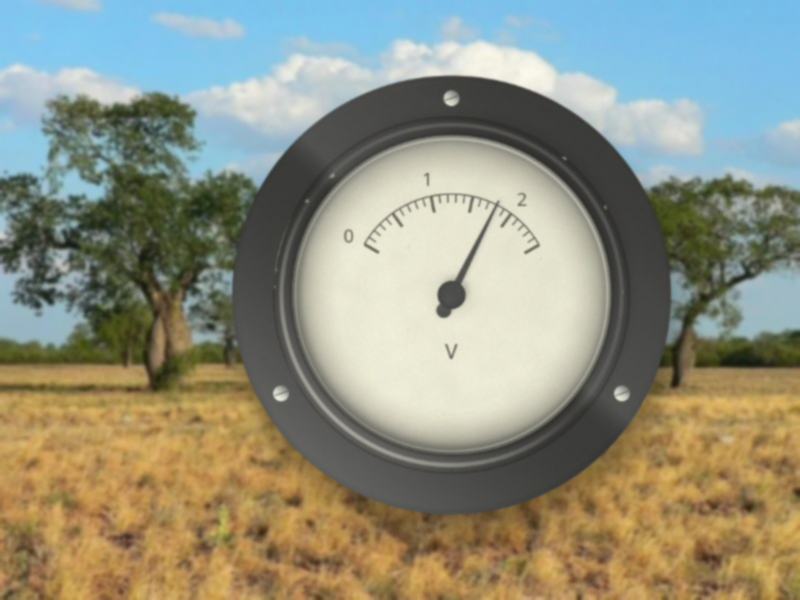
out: **1.8** V
